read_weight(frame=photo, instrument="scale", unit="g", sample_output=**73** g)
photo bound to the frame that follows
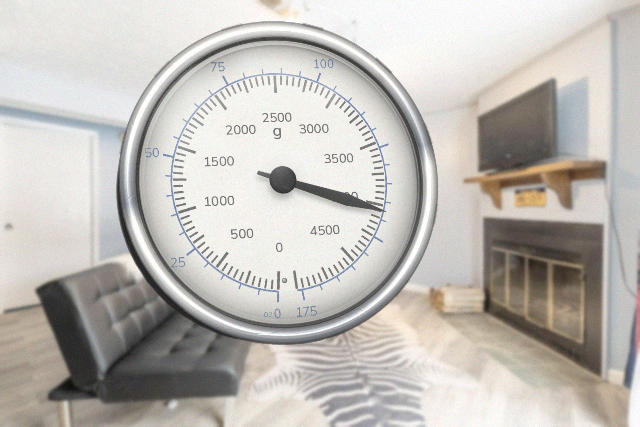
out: **4050** g
